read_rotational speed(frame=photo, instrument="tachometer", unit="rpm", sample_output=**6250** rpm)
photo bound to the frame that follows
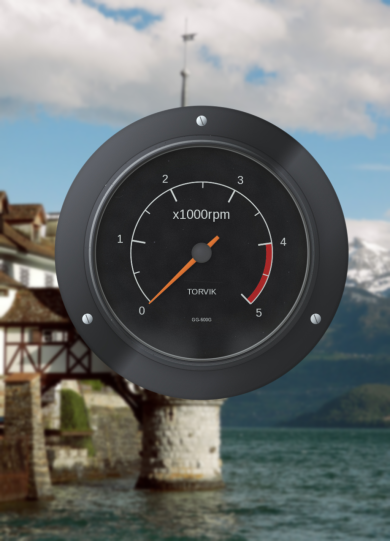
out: **0** rpm
